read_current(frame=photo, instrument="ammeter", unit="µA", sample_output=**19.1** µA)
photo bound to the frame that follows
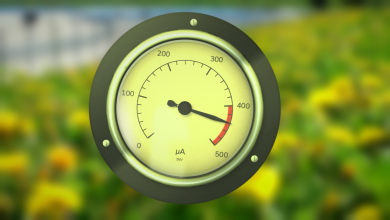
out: **440** µA
